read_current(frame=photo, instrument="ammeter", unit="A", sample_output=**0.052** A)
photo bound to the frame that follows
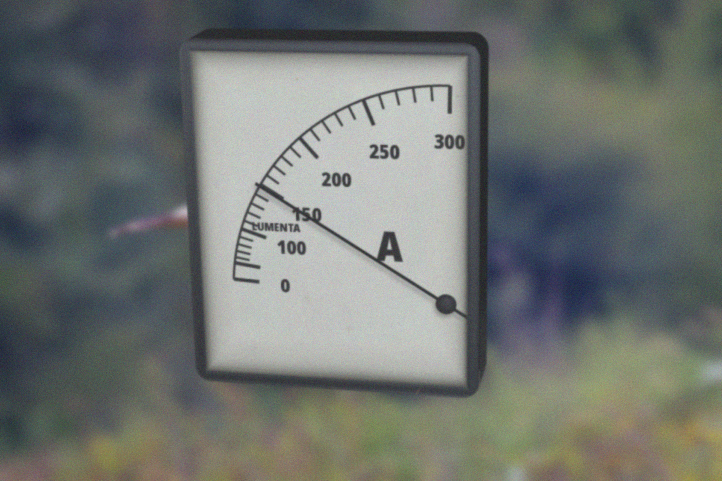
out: **150** A
